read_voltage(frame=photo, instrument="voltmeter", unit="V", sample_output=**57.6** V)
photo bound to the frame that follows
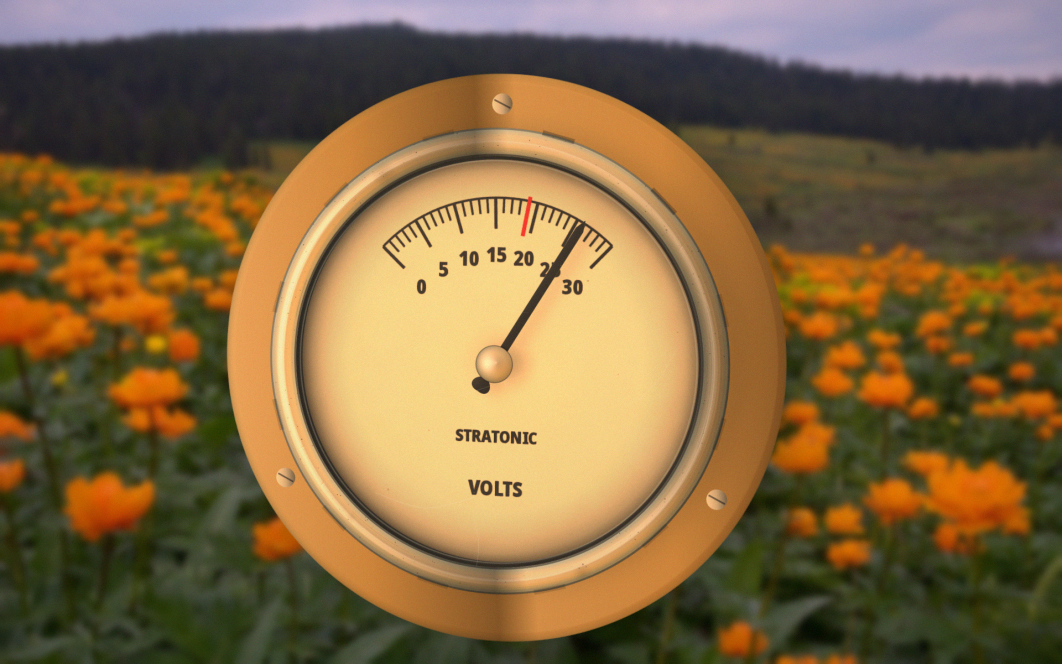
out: **26** V
